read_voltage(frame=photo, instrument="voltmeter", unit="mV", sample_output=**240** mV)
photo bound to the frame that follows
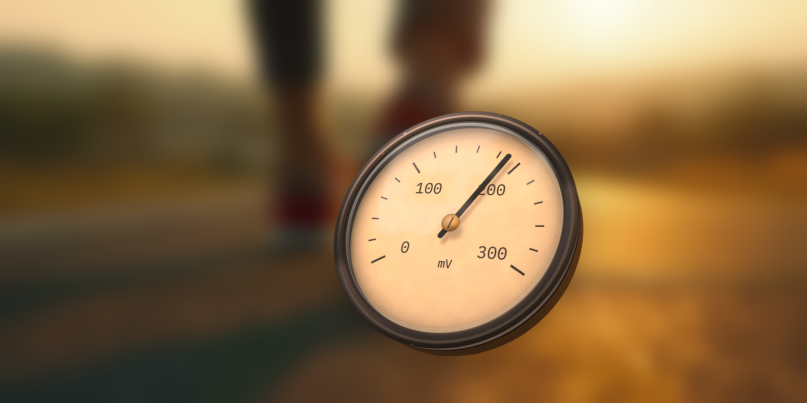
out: **190** mV
